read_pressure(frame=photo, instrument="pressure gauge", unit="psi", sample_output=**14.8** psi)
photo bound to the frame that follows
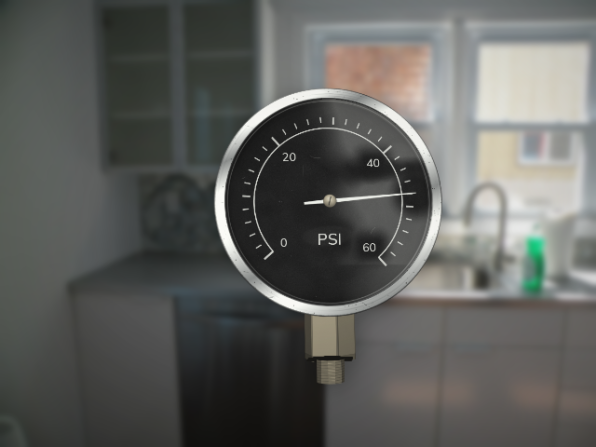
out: **48** psi
